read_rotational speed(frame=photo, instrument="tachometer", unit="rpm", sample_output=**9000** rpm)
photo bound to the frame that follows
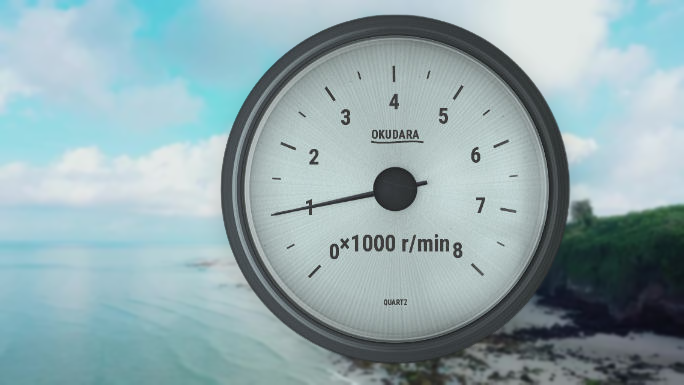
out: **1000** rpm
